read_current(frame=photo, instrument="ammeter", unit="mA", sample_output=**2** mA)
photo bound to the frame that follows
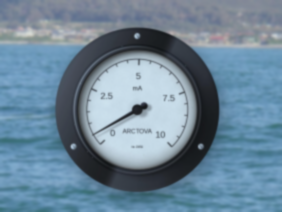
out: **0.5** mA
